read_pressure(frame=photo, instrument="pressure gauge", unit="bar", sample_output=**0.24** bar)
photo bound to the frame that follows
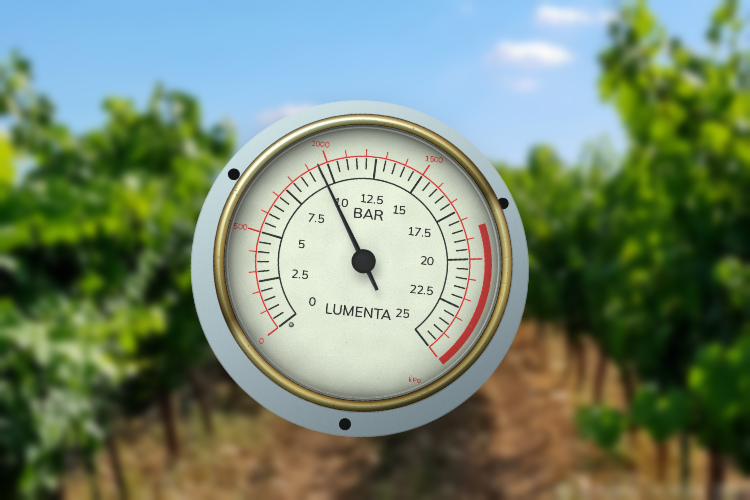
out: **9.5** bar
